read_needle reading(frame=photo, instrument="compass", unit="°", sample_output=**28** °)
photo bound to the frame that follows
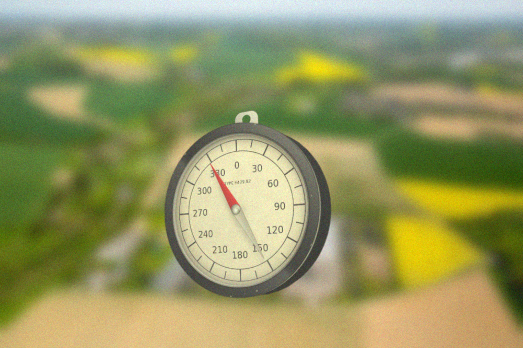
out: **330** °
